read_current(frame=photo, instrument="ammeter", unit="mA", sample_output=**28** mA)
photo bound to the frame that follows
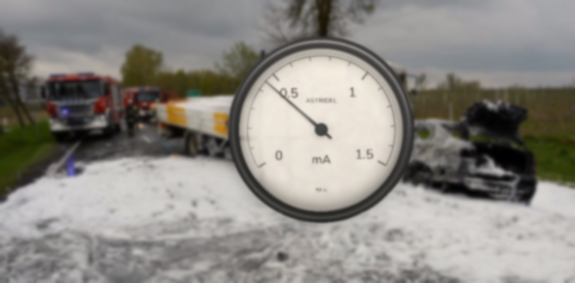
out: **0.45** mA
